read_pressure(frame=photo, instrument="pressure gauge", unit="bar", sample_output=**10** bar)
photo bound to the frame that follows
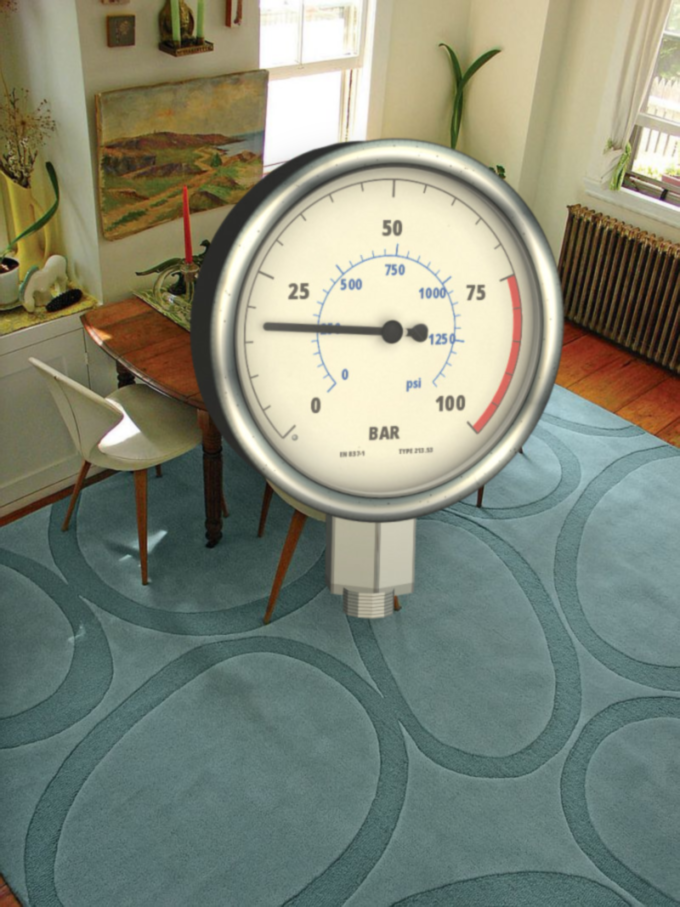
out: **17.5** bar
